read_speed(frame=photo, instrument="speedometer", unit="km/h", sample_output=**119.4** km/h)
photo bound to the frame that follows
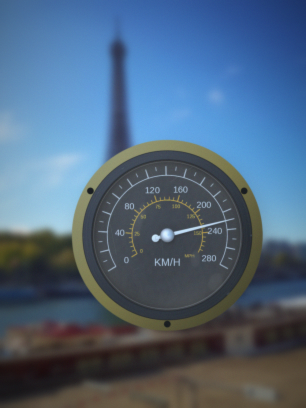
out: **230** km/h
